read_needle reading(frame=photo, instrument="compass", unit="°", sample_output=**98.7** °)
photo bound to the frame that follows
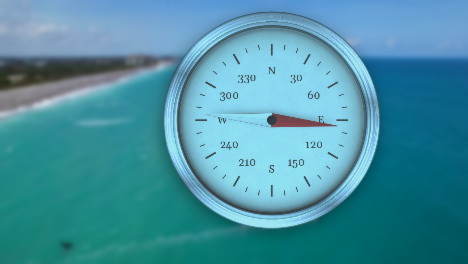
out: **95** °
